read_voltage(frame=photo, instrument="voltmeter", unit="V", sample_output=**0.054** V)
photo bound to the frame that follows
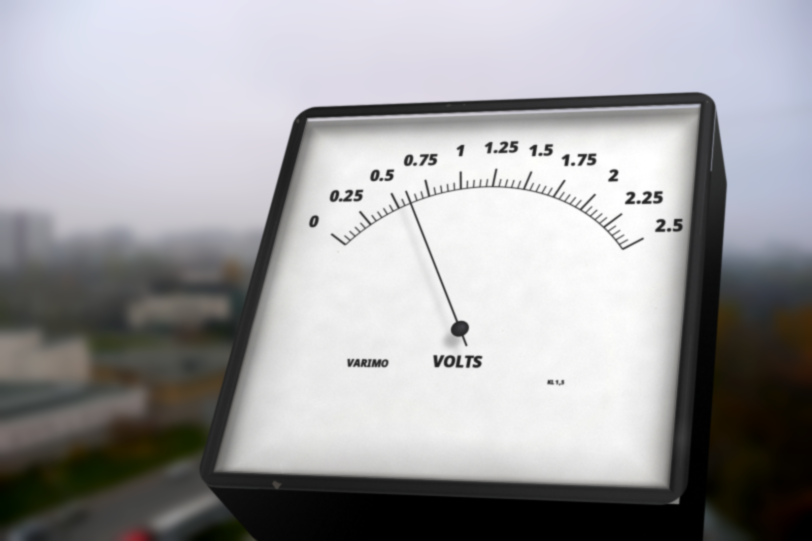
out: **0.6** V
